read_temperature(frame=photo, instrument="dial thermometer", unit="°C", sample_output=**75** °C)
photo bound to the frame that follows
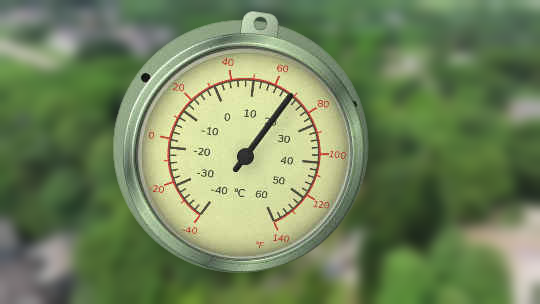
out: **20** °C
